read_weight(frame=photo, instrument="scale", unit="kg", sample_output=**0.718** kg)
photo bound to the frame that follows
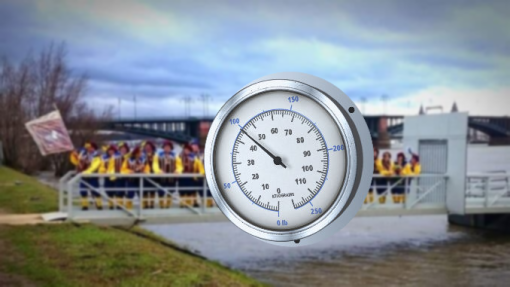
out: **45** kg
